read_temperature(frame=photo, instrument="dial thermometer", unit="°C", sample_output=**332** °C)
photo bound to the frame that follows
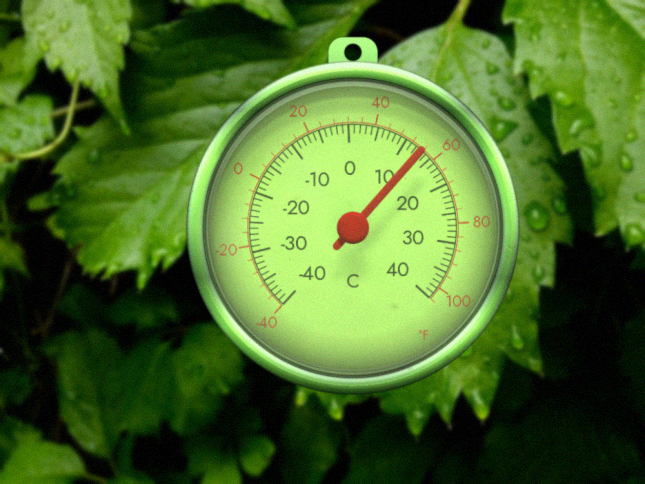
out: **13** °C
